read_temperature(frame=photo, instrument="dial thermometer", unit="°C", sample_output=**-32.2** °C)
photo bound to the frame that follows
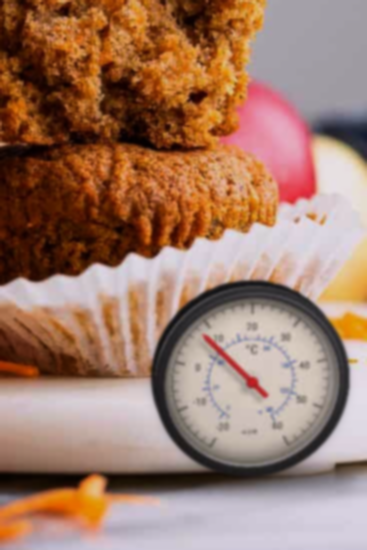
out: **8** °C
